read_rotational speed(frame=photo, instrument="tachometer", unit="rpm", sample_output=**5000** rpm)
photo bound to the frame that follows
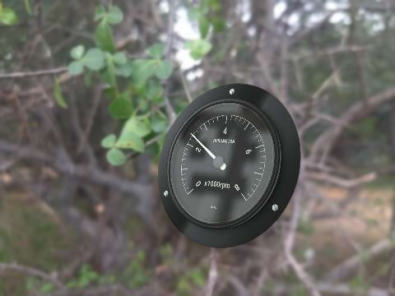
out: **2400** rpm
